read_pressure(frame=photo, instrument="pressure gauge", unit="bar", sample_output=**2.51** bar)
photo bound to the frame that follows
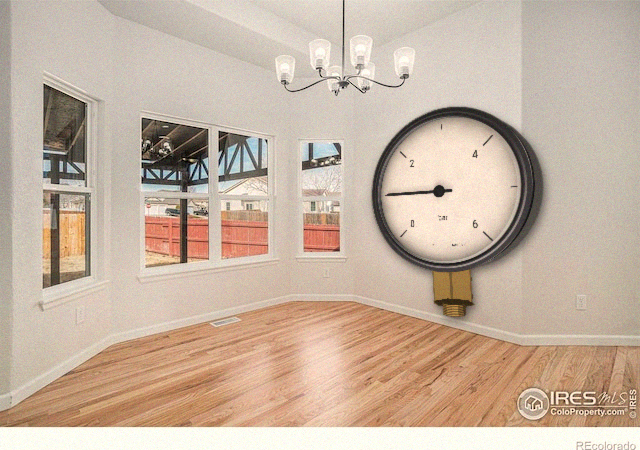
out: **1** bar
